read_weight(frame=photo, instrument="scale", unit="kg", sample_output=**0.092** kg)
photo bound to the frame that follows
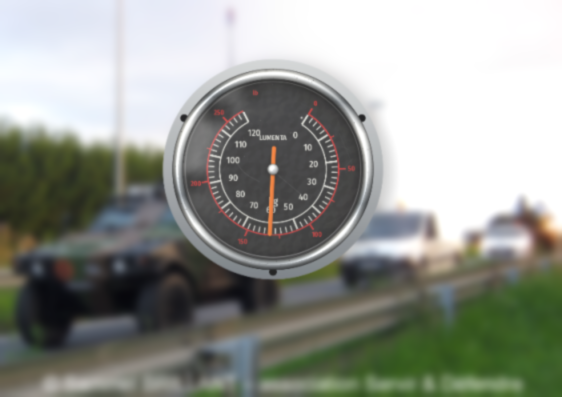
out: **60** kg
